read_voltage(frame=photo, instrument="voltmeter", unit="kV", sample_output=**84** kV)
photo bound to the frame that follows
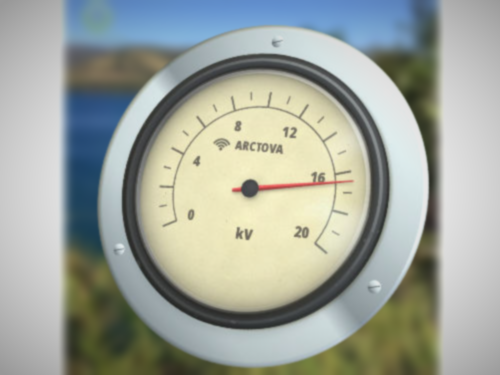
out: **16.5** kV
